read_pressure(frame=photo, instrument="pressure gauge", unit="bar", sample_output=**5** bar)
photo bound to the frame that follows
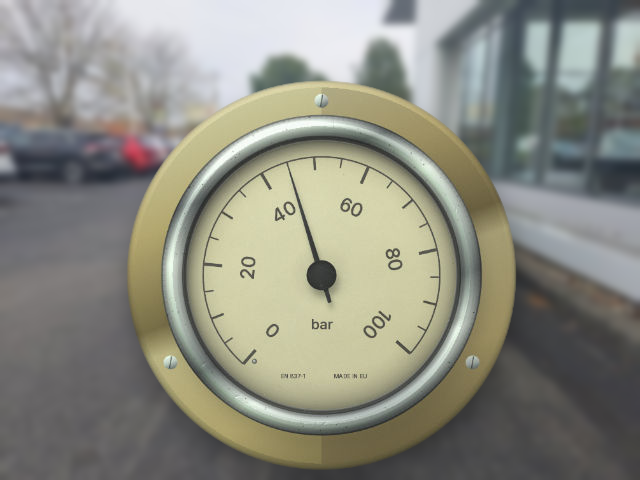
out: **45** bar
